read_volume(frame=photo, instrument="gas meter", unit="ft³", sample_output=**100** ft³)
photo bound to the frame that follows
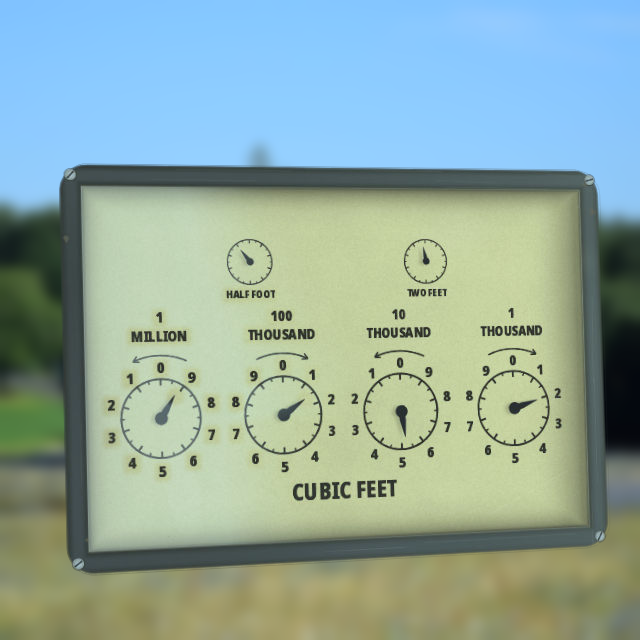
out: **915200** ft³
